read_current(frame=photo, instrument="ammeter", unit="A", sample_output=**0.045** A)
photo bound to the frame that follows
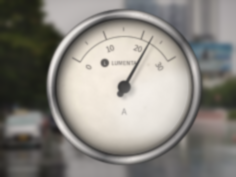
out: **22.5** A
